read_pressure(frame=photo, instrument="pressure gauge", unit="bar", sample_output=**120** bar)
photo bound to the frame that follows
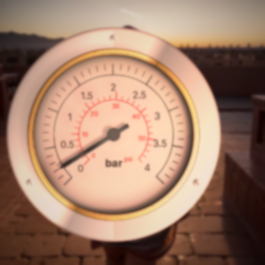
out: **0.2** bar
